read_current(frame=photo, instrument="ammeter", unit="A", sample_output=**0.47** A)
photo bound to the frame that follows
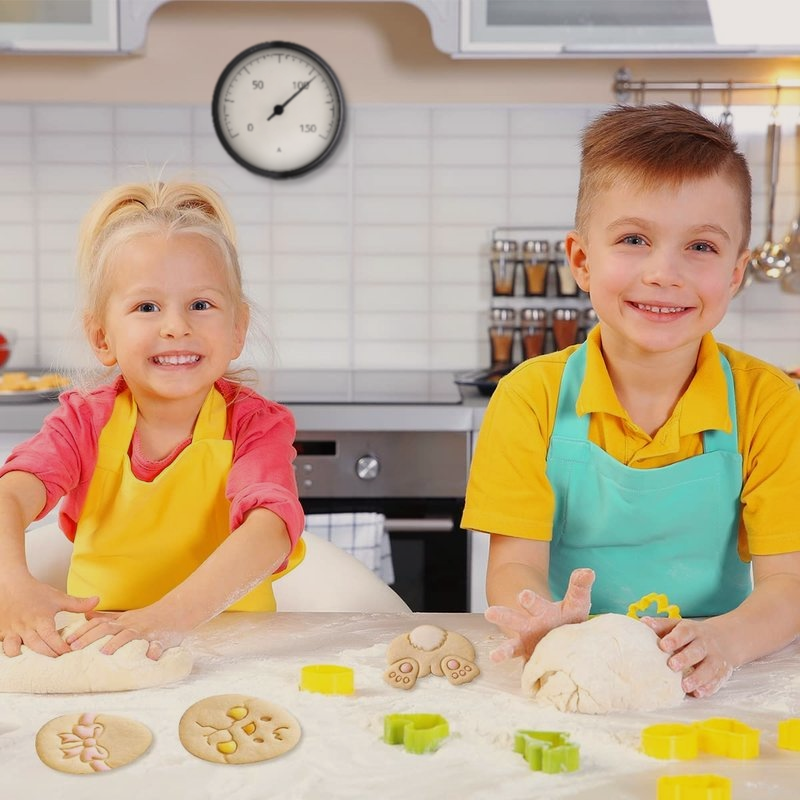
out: **105** A
